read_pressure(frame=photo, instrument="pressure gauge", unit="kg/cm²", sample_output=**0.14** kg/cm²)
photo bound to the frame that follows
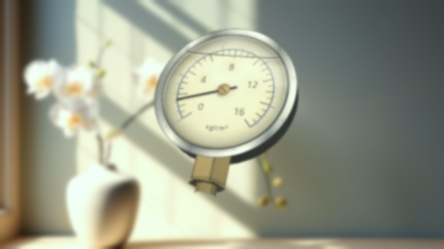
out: **1.5** kg/cm²
